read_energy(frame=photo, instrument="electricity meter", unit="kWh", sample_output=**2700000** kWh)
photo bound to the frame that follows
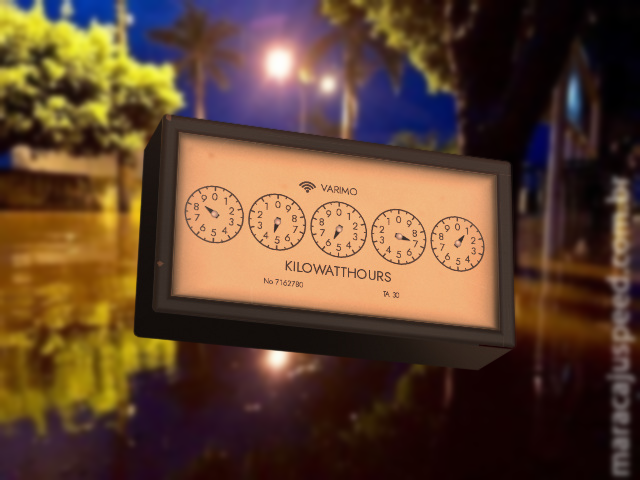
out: **84571** kWh
